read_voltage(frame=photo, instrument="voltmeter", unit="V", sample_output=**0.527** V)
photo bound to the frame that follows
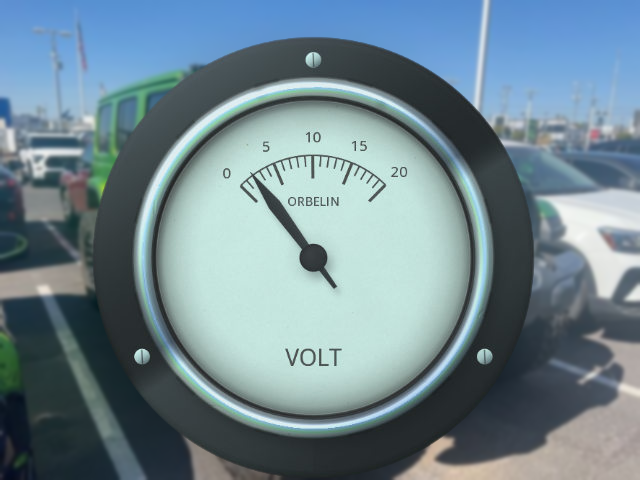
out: **2** V
